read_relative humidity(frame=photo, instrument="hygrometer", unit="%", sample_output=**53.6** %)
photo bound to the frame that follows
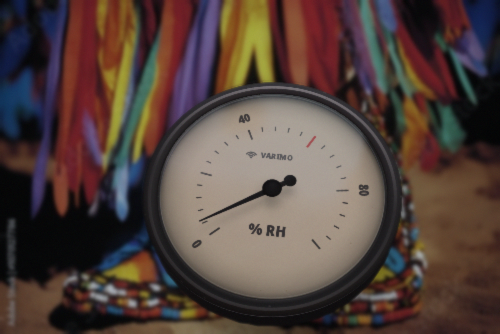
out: **4** %
